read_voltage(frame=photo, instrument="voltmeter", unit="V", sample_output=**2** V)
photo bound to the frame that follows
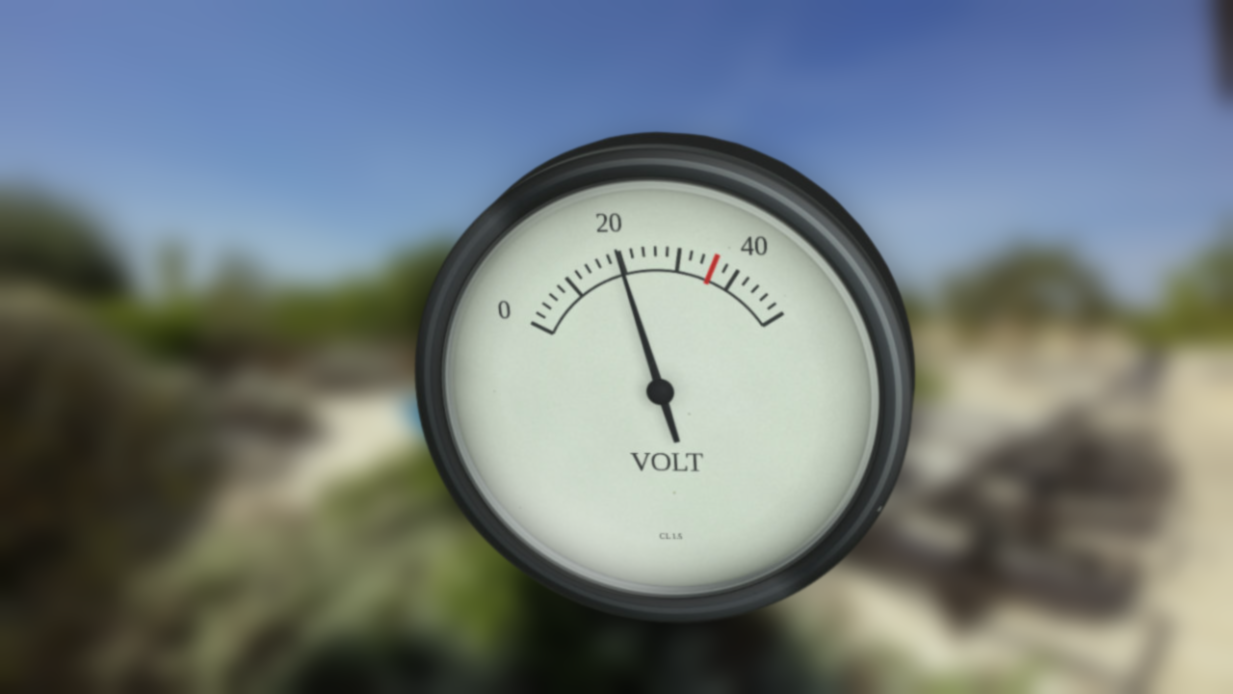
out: **20** V
